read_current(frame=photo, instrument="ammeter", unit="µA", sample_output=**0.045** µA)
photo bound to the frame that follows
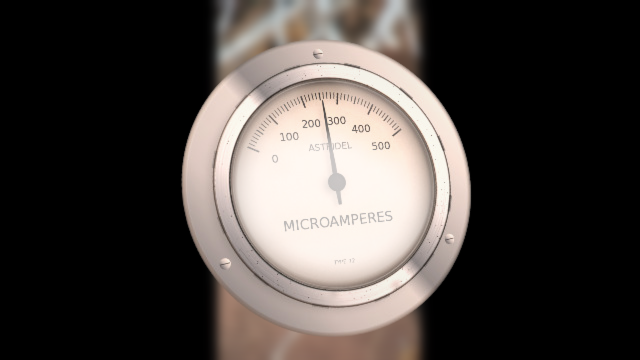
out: **250** µA
